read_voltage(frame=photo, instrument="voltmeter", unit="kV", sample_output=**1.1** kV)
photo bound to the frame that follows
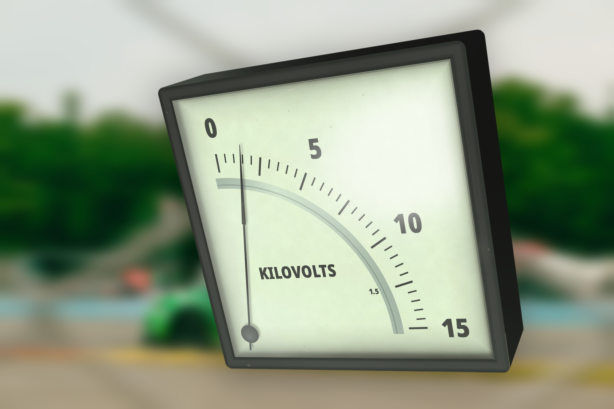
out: **1.5** kV
